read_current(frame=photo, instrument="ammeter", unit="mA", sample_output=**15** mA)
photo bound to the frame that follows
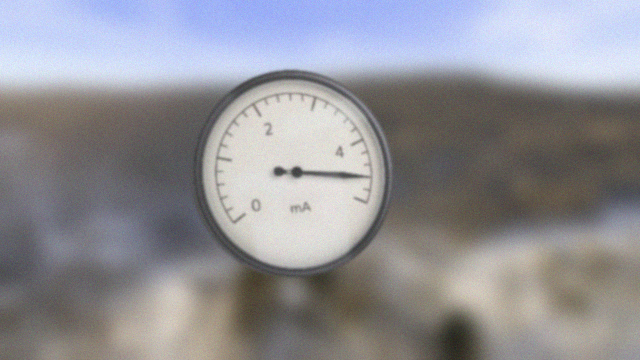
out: **4.6** mA
